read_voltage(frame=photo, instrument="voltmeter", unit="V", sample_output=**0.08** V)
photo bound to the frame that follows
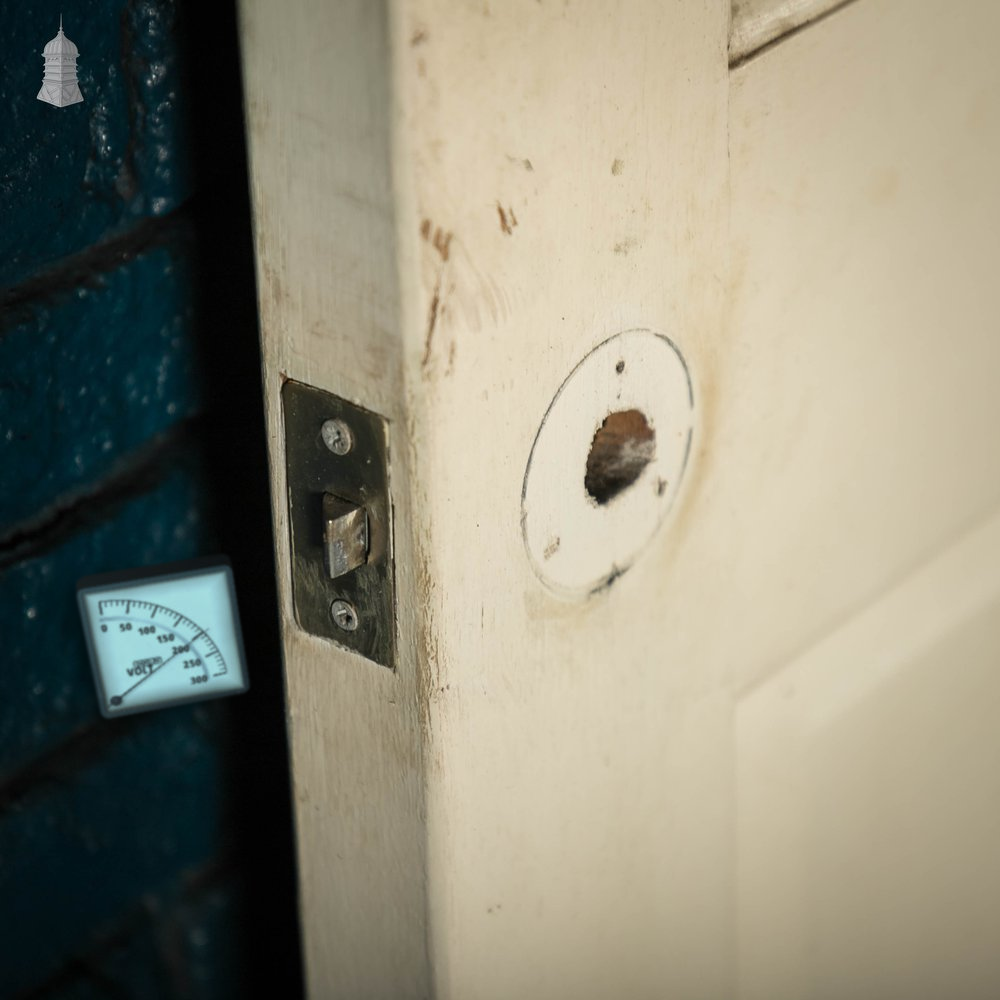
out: **200** V
